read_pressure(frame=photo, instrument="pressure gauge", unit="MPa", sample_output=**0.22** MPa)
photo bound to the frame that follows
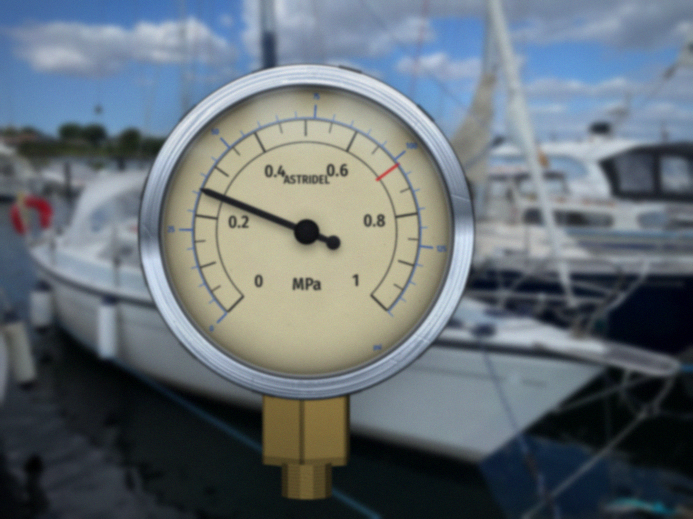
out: **0.25** MPa
